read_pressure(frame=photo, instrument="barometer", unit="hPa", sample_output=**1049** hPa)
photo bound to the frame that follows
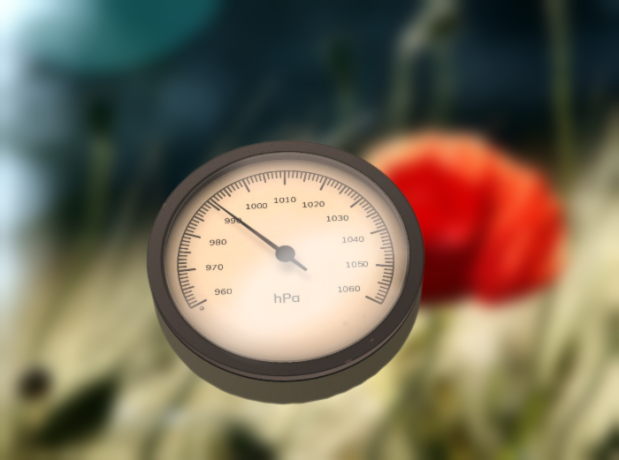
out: **990** hPa
